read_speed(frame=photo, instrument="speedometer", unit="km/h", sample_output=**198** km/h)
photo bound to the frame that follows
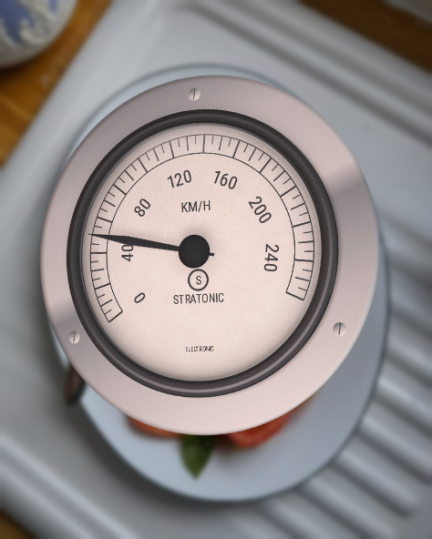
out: **50** km/h
